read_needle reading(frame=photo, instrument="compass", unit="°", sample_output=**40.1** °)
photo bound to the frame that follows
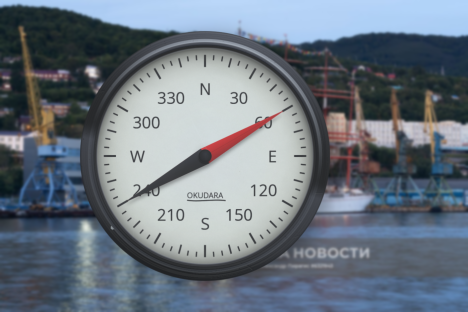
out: **60** °
